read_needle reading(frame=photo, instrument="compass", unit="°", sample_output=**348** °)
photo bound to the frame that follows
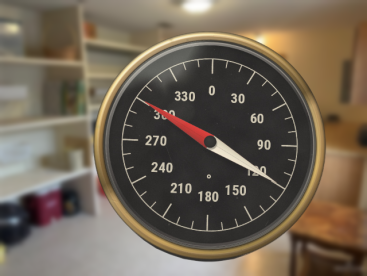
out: **300** °
